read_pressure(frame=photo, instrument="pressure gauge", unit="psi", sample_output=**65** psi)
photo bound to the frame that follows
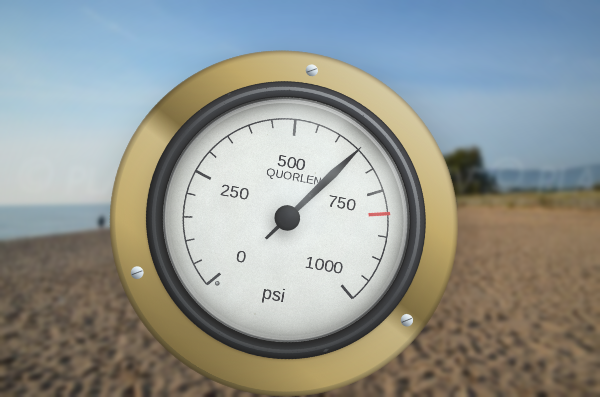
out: **650** psi
